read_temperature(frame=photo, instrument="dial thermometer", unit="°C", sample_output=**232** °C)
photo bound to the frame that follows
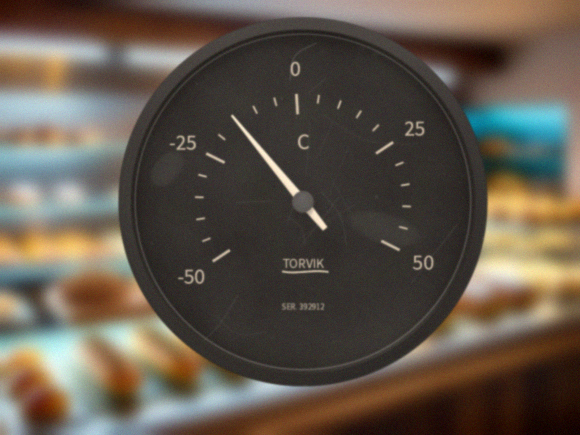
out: **-15** °C
